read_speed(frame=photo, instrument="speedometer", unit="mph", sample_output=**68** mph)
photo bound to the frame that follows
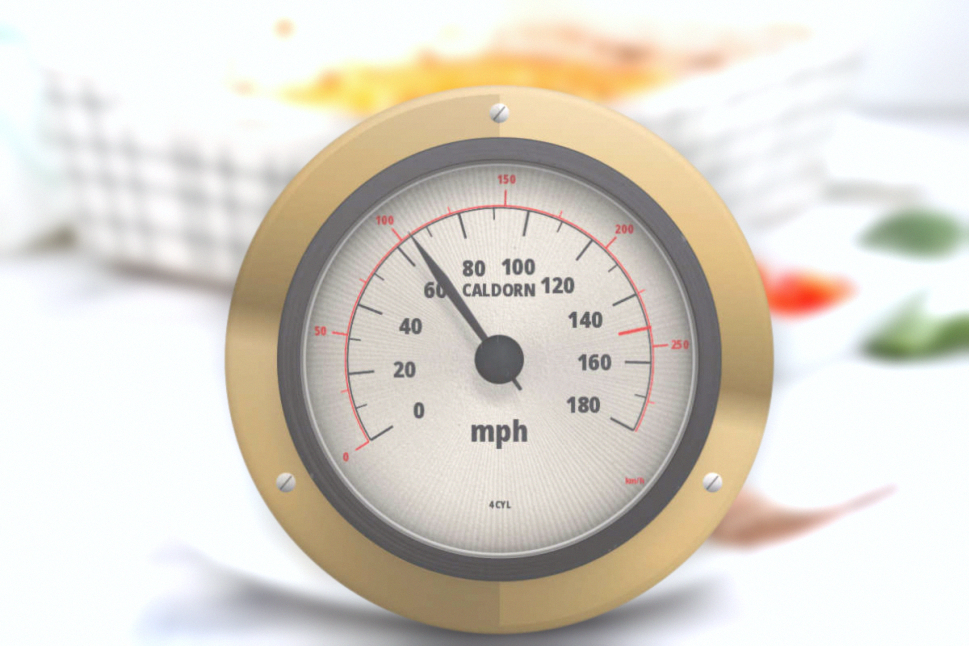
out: **65** mph
